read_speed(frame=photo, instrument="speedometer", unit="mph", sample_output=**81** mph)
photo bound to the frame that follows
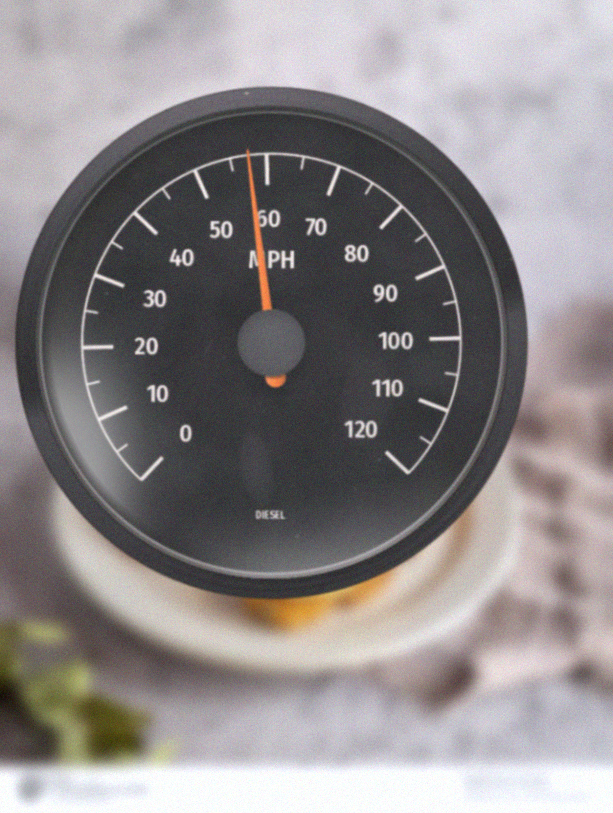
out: **57.5** mph
